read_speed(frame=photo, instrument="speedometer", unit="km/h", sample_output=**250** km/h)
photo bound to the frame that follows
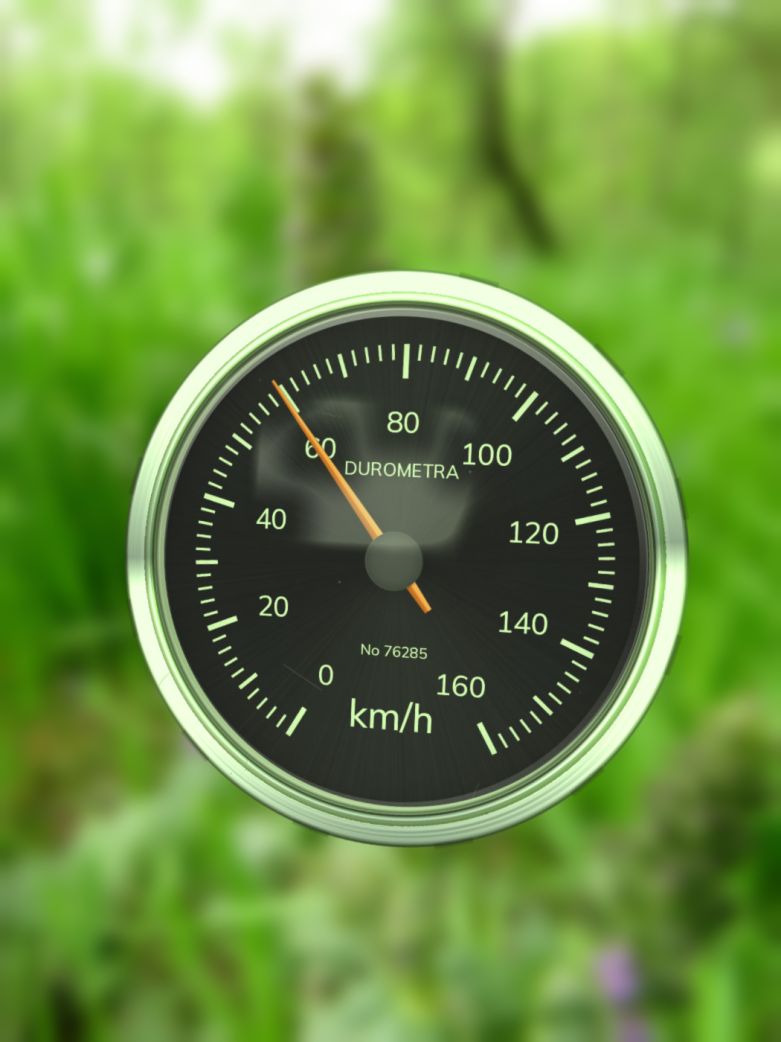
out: **60** km/h
